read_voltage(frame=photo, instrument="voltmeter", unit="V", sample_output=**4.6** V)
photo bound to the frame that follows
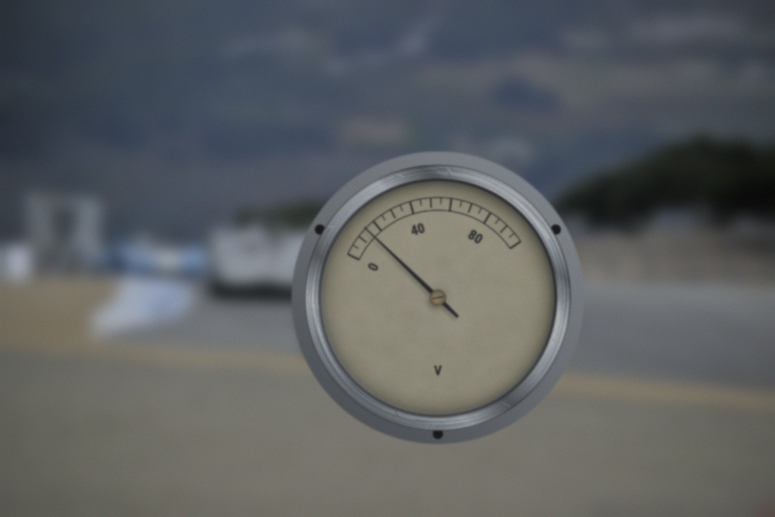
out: **15** V
